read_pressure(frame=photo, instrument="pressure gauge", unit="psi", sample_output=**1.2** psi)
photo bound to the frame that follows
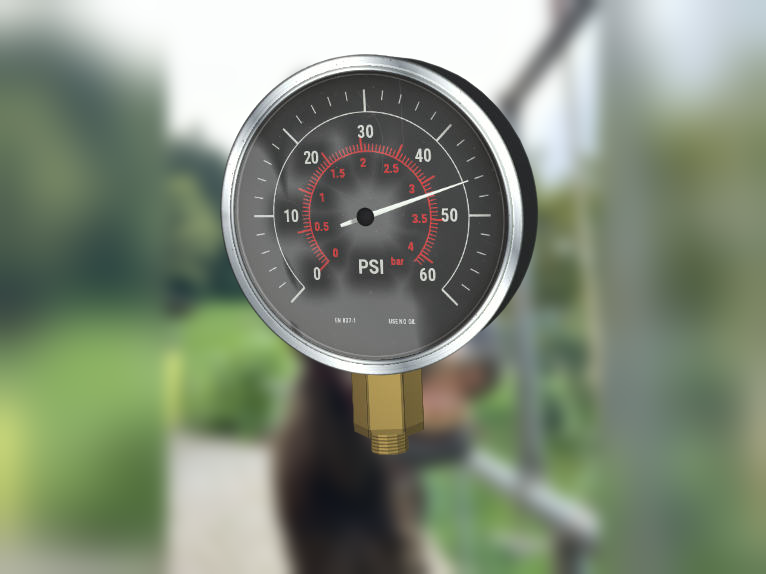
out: **46** psi
